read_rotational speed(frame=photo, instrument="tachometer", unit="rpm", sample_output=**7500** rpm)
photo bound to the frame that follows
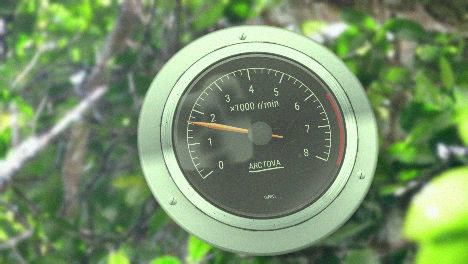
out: **1600** rpm
